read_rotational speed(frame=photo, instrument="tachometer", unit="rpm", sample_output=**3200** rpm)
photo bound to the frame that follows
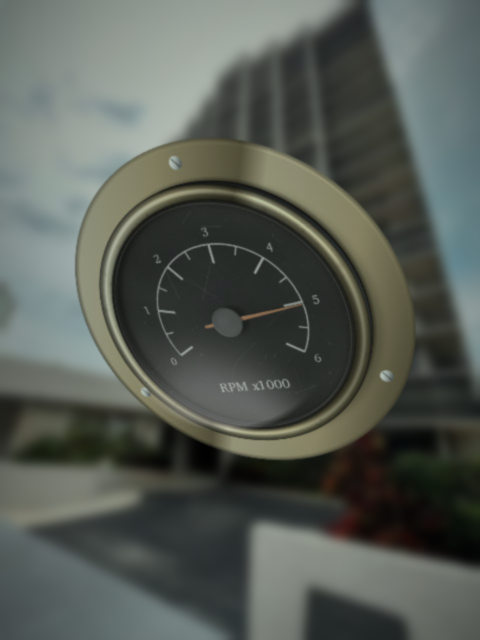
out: **5000** rpm
